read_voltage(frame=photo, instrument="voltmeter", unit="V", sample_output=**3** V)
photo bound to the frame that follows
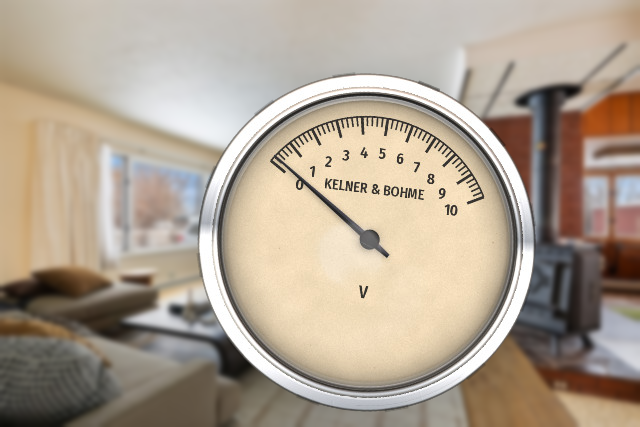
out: **0.2** V
